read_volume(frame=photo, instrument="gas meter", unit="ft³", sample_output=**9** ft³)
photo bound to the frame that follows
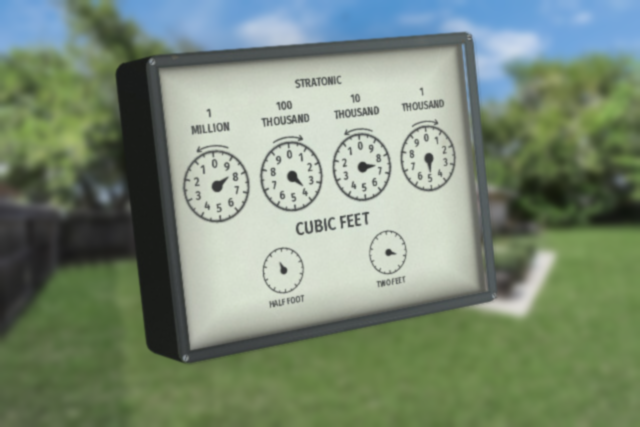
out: **837500** ft³
